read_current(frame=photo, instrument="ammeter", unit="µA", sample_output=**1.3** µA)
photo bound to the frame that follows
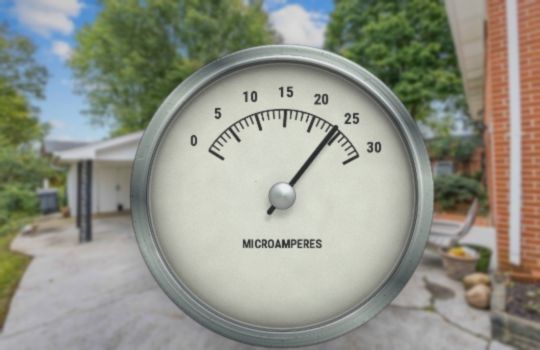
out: **24** µA
